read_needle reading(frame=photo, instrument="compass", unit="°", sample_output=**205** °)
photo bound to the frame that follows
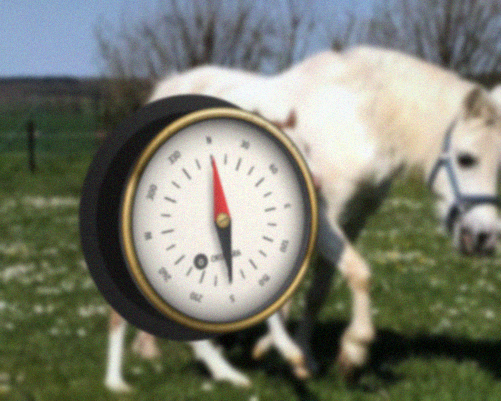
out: **0** °
